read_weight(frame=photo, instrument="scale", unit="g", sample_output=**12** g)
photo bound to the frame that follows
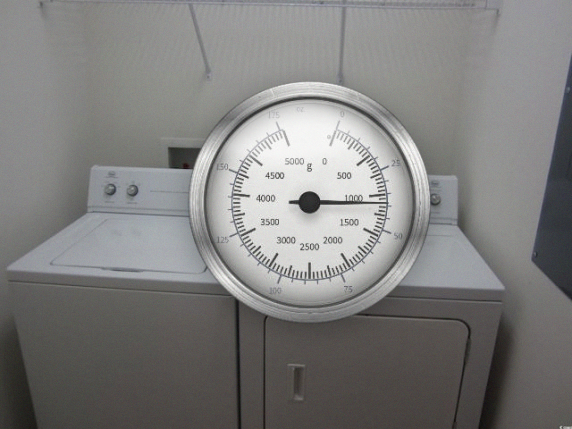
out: **1100** g
